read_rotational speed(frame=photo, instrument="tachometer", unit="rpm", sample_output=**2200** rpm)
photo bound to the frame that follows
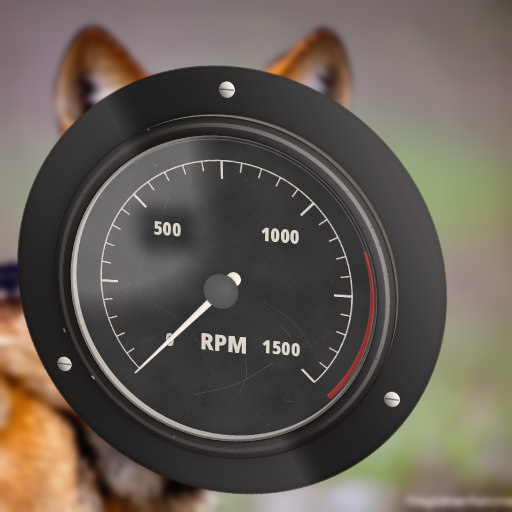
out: **0** rpm
